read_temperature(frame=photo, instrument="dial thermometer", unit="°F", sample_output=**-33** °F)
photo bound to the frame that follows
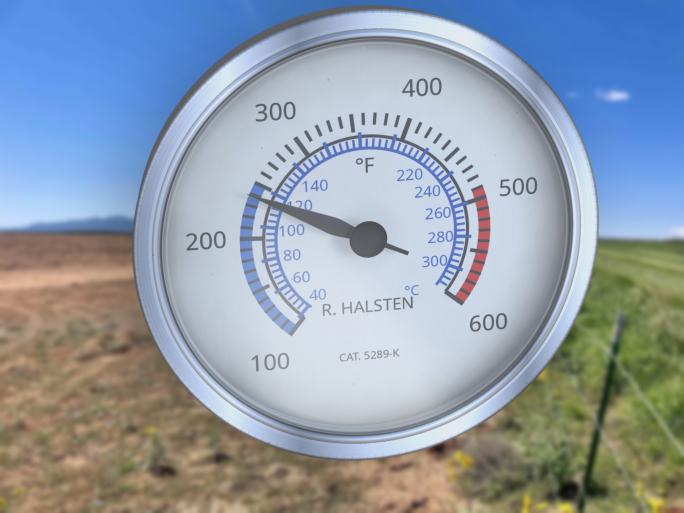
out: **240** °F
